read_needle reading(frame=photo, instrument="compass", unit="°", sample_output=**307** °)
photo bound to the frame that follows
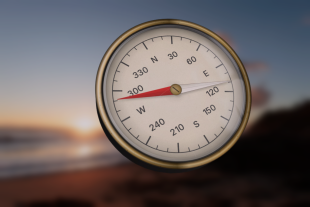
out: **290** °
